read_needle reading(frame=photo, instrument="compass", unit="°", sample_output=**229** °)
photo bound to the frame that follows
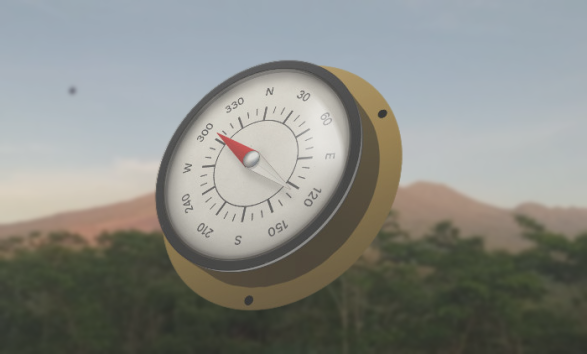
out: **305** °
